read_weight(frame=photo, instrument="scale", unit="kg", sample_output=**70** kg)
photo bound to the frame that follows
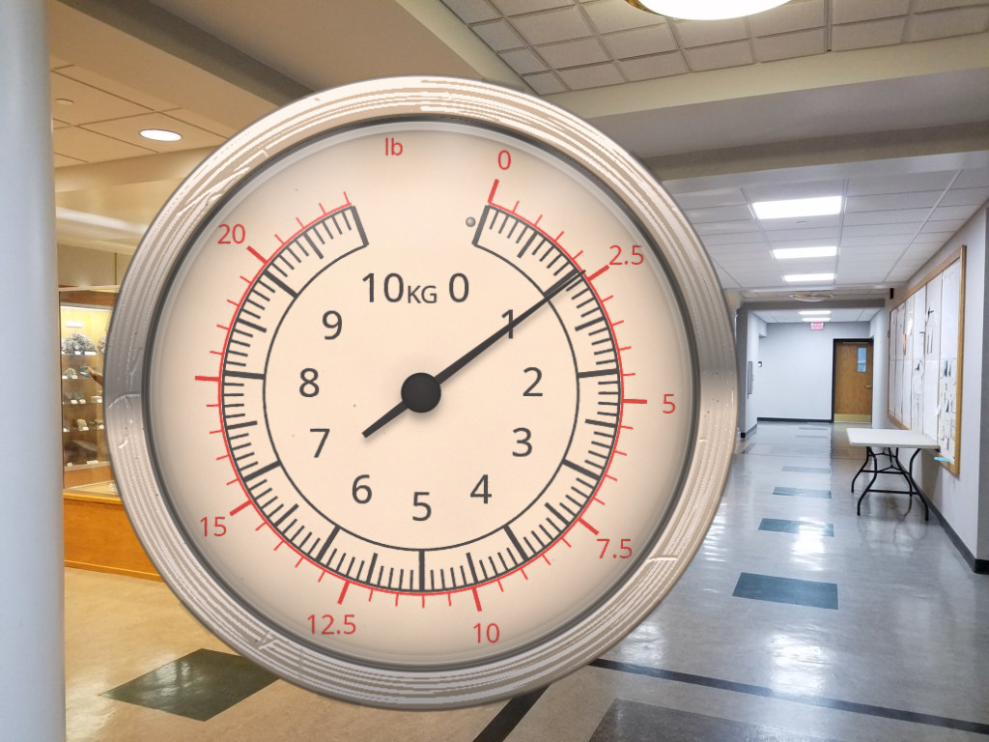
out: **1.05** kg
